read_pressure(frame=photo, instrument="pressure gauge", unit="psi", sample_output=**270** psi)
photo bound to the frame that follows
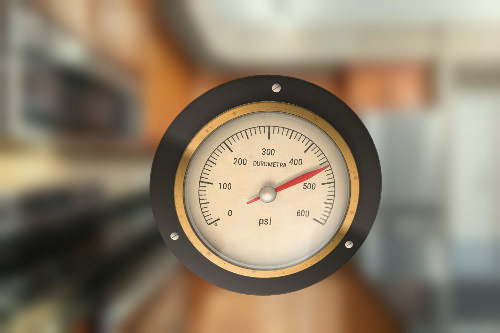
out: **460** psi
